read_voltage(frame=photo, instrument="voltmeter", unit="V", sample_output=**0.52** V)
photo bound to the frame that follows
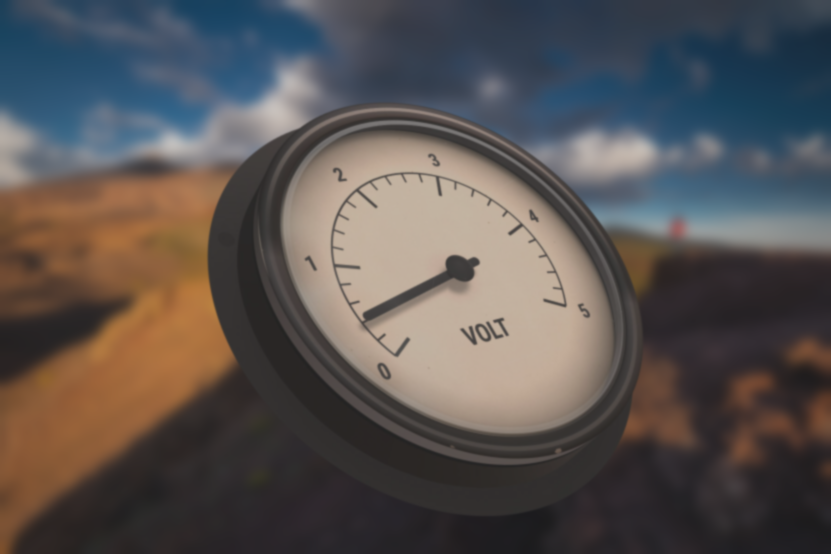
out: **0.4** V
